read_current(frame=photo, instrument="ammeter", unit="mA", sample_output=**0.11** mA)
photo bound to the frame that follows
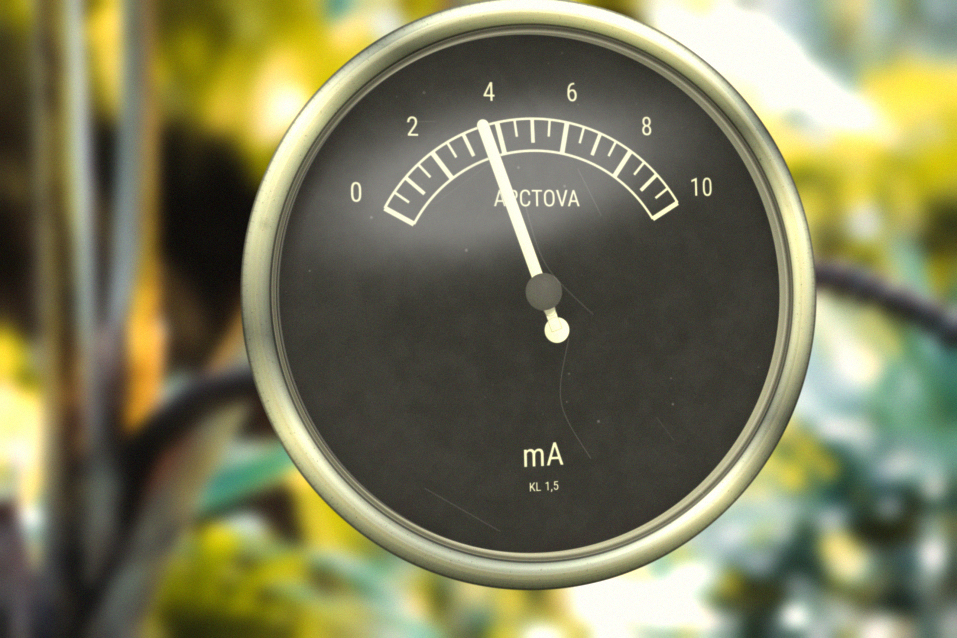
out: **3.5** mA
